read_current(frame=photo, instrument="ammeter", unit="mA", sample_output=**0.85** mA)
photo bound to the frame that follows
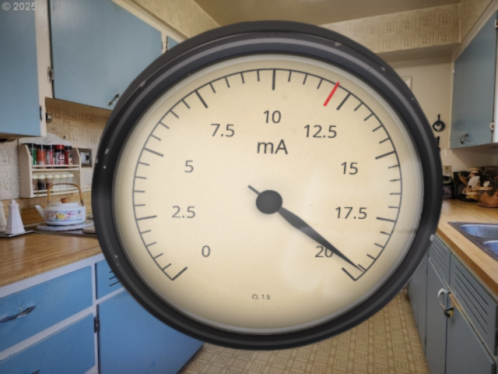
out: **19.5** mA
